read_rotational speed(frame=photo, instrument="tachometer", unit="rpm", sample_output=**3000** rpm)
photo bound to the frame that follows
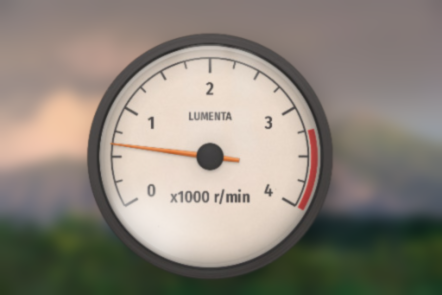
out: **625** rpm
